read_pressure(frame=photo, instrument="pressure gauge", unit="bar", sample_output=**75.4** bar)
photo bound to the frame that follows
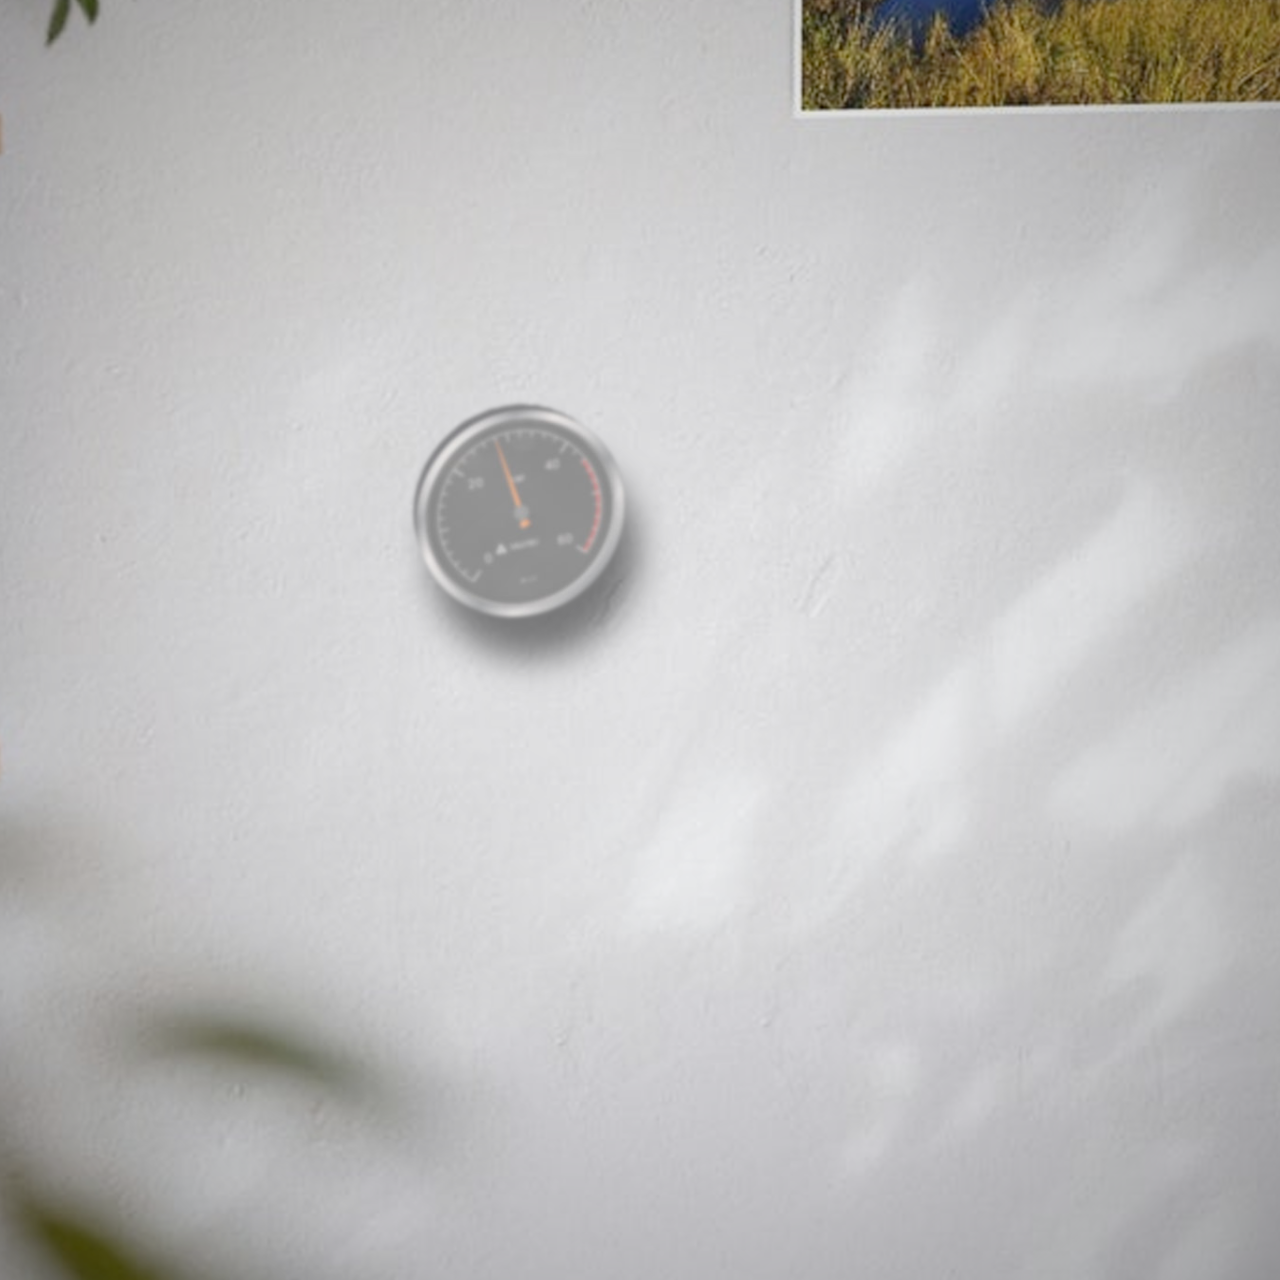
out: **28** bar
